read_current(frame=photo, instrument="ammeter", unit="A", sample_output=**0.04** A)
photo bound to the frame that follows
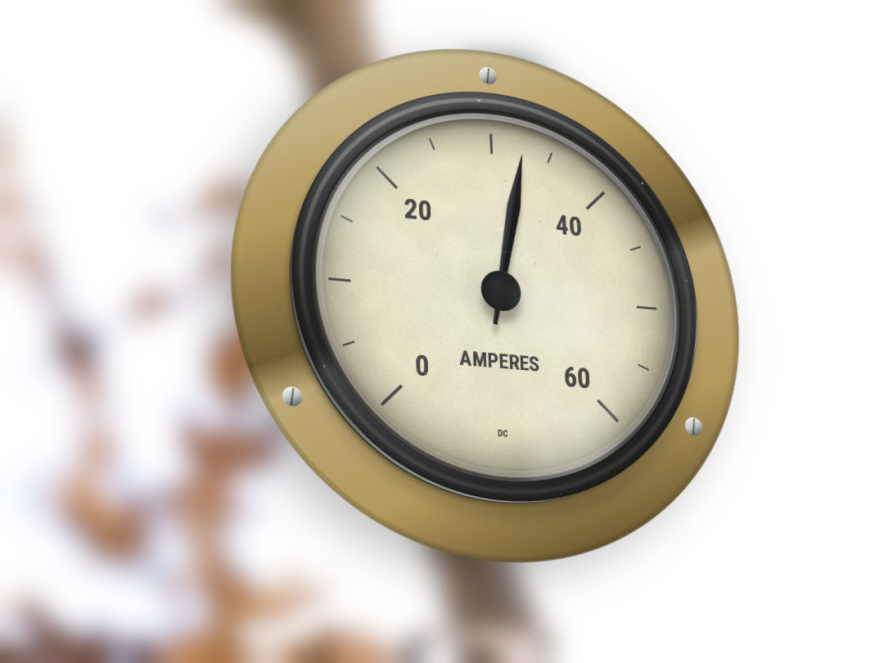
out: **32.5** A
